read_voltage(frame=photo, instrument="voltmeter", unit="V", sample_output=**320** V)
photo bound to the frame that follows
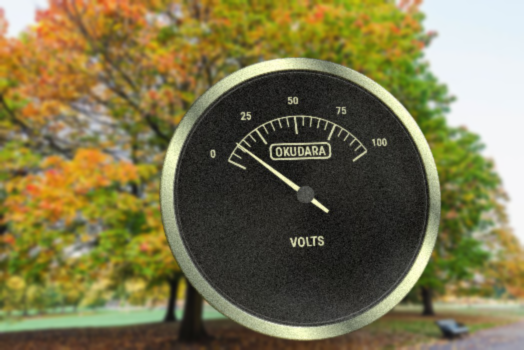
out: **10** V
